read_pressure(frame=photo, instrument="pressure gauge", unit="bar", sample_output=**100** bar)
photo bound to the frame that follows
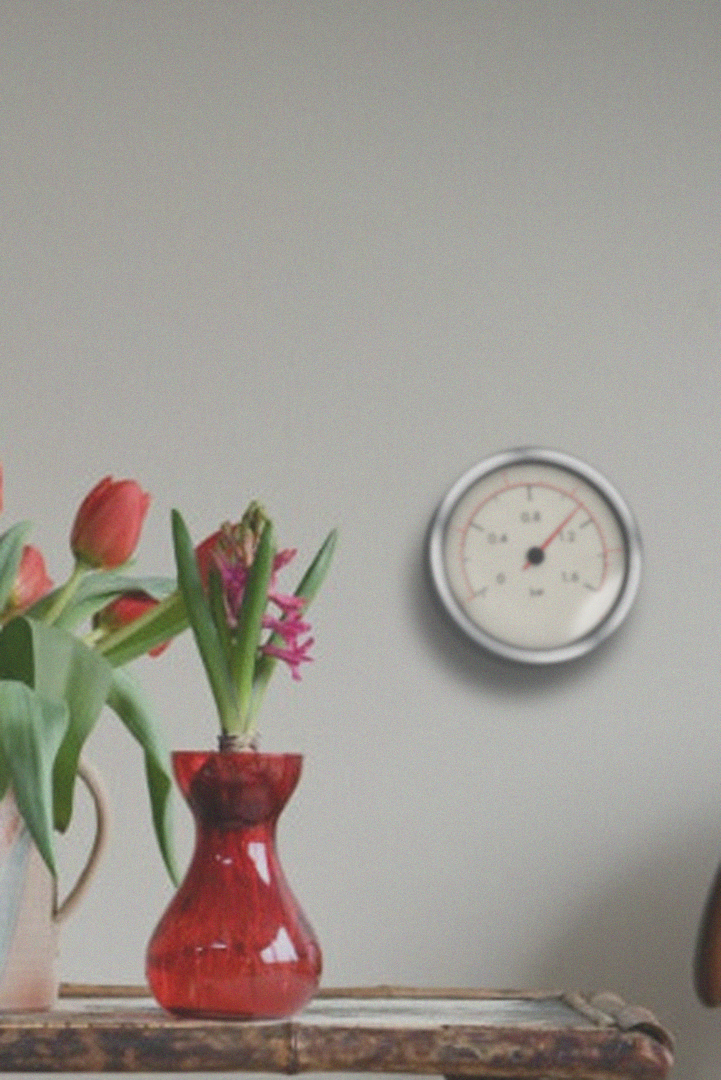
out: **1.1** bar
